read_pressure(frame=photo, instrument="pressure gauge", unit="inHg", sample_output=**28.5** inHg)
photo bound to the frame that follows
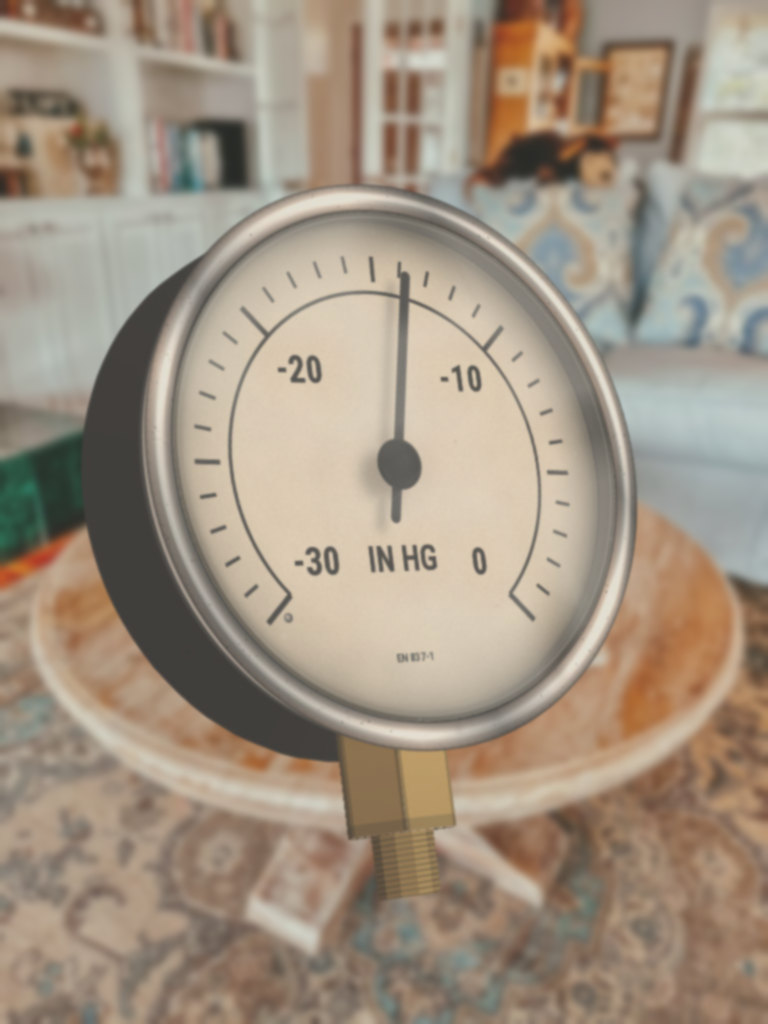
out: **-14** inHg
